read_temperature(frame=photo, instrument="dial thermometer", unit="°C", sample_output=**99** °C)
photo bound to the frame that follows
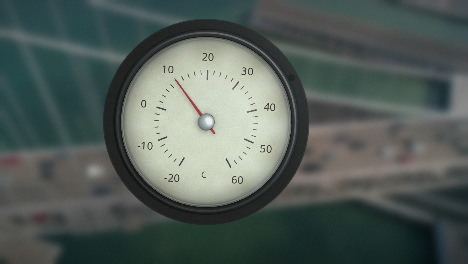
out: **10** °C
